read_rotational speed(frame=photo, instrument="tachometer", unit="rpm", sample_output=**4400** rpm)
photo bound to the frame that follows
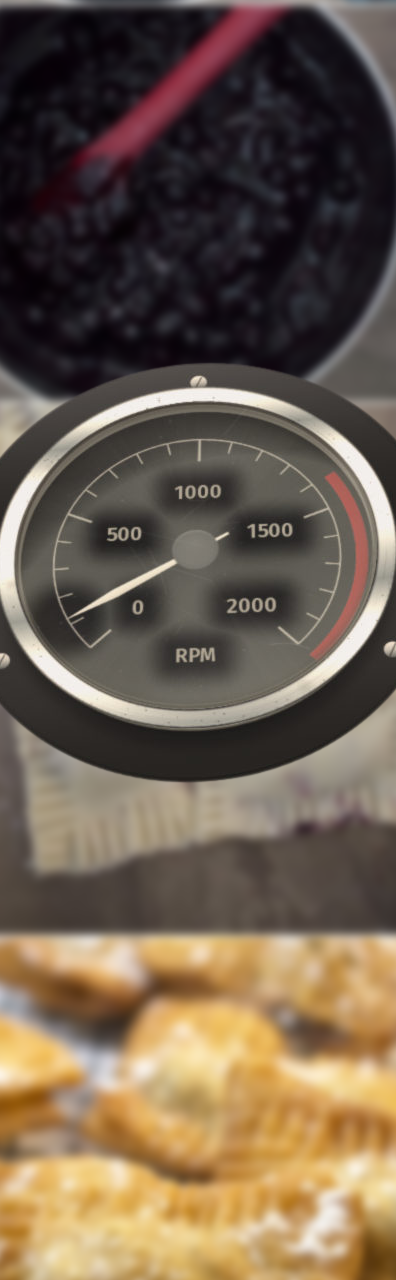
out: **100** rpm
